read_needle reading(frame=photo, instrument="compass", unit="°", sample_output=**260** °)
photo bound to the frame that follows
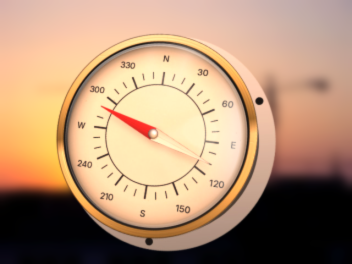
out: **290** °
